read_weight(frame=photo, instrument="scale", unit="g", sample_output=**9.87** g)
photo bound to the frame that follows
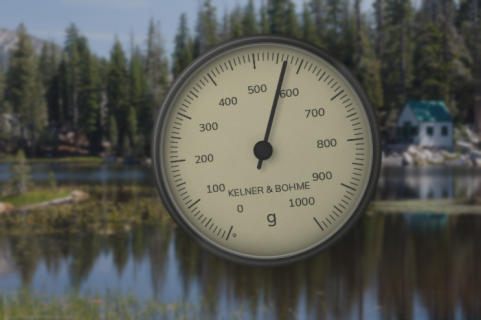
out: **570** g
